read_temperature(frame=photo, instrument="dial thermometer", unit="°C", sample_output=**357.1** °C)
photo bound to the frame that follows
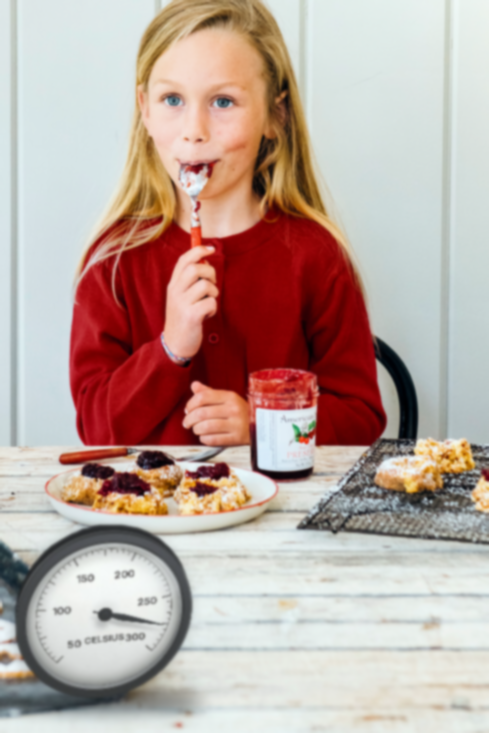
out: **275** °C
